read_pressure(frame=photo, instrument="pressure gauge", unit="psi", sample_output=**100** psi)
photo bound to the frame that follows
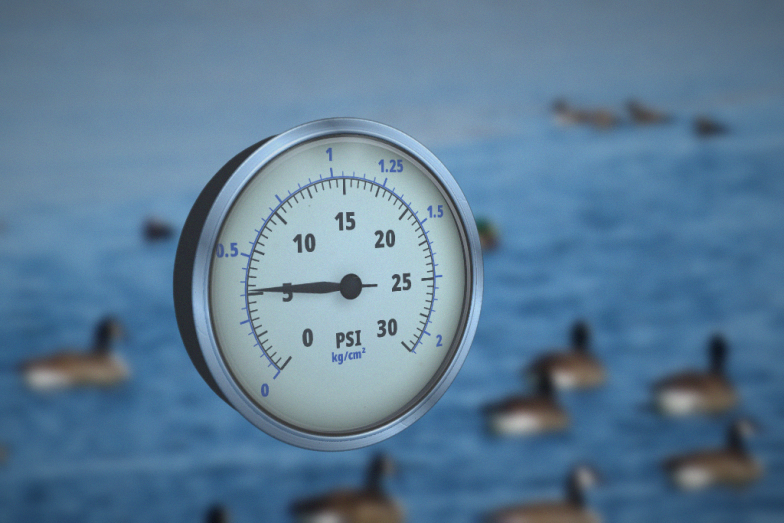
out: **5.25** psi
